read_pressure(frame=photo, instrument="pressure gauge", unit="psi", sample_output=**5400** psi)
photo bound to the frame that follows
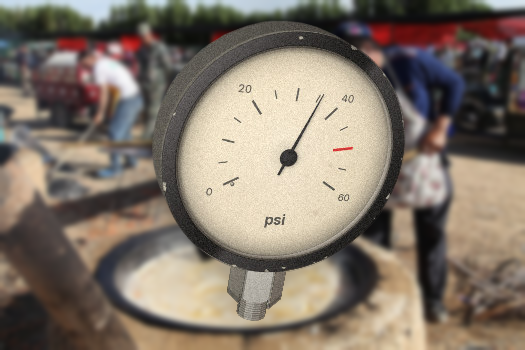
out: **35** psi
